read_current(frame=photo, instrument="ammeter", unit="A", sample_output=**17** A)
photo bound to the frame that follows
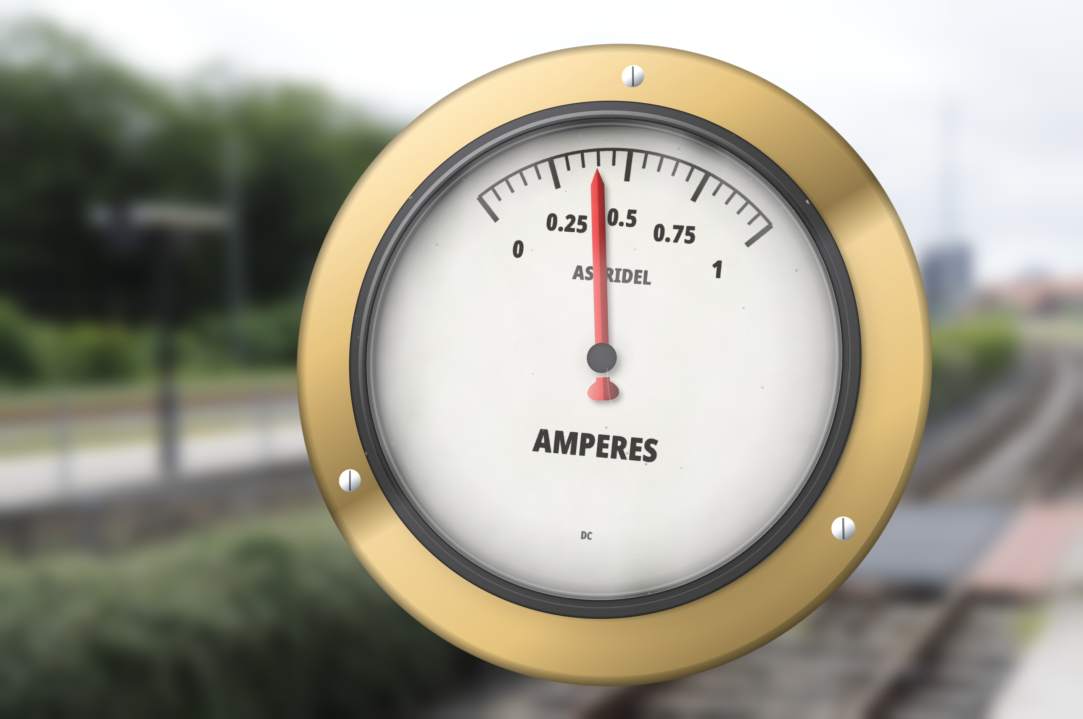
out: **0.4** A
